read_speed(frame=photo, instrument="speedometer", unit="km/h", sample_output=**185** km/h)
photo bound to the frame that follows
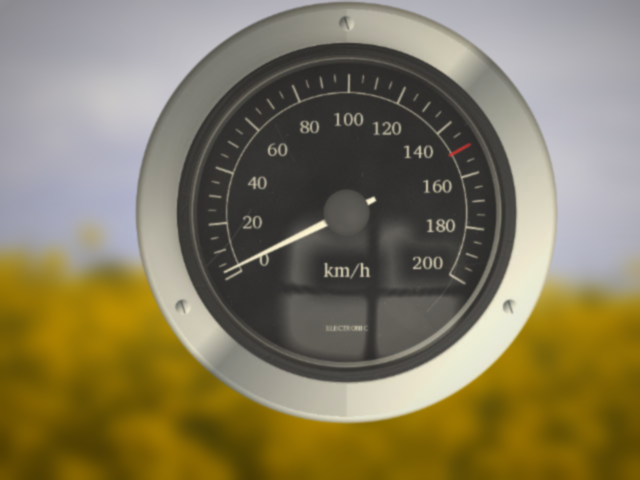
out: **2.5** km/h
